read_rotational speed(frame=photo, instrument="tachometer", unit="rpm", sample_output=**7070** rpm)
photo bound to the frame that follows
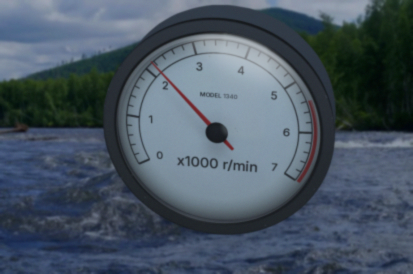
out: **2200** rpm
